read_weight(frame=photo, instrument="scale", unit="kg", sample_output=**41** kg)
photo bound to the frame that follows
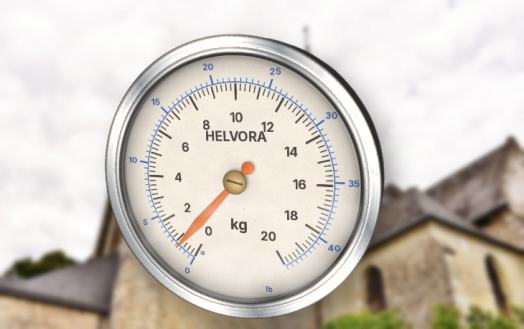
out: **0.8** kg
